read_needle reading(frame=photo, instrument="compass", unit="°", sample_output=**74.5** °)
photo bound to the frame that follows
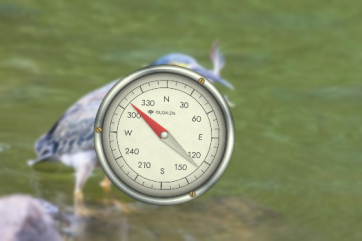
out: **310** °
